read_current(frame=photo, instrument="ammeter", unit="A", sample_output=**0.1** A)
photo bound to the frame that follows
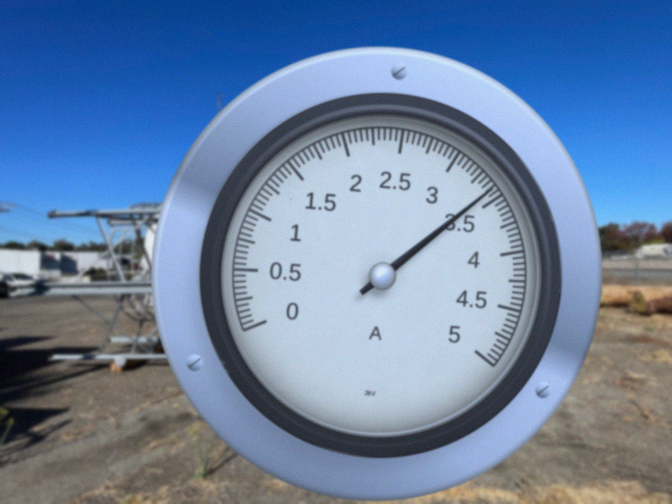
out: **3.4** A
